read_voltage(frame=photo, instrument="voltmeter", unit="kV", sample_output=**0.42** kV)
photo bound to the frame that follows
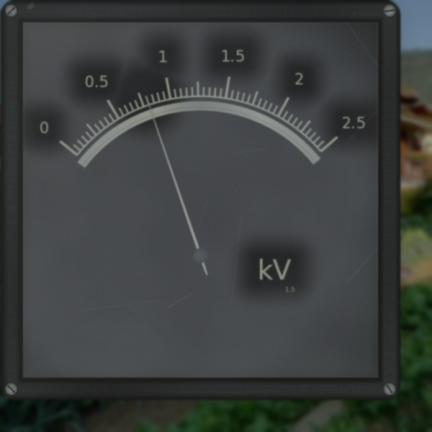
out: **0.8** kV
